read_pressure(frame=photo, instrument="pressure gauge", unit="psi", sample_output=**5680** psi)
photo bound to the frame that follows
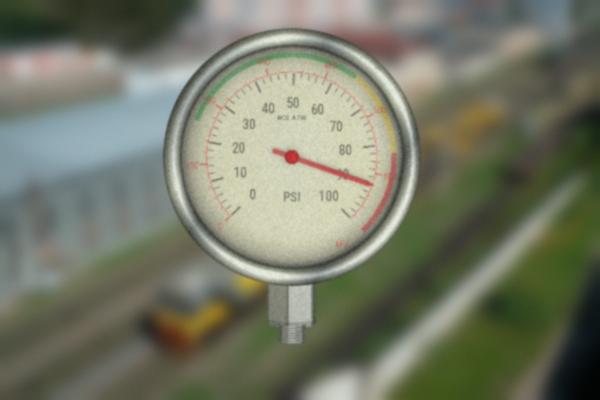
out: **90** psi
